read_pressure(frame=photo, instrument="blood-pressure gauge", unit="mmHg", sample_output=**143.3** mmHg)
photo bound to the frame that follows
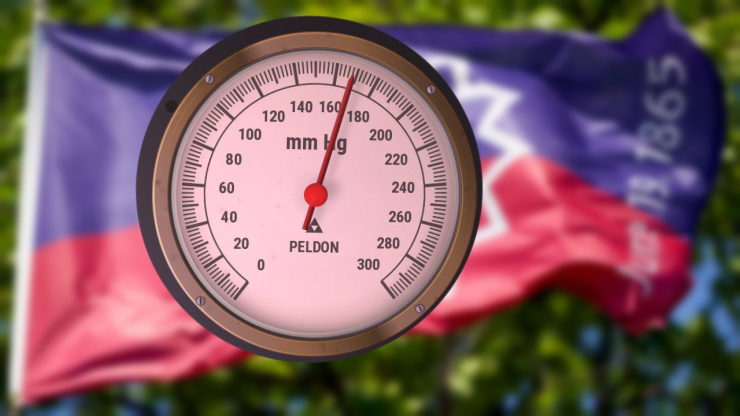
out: **168** mmHg
